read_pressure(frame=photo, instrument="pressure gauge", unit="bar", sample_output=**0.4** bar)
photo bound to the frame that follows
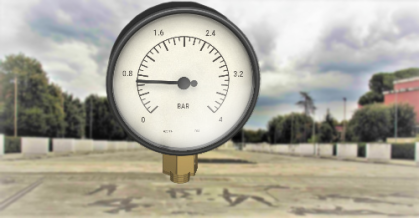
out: **0.7** bar
